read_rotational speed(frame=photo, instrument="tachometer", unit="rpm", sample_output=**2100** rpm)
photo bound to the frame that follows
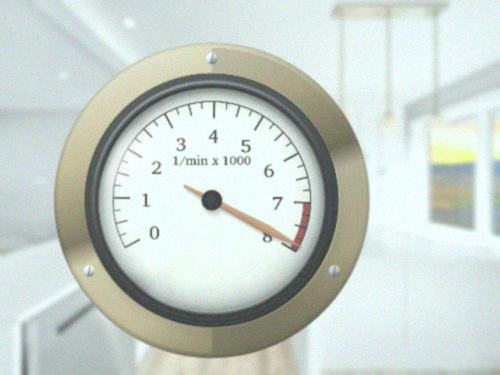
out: **7875** rpm
